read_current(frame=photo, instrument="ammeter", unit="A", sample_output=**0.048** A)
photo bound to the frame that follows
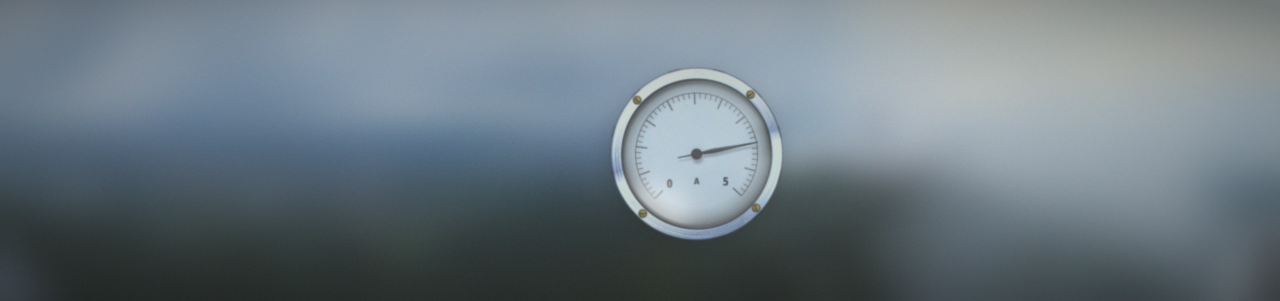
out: **4** A
